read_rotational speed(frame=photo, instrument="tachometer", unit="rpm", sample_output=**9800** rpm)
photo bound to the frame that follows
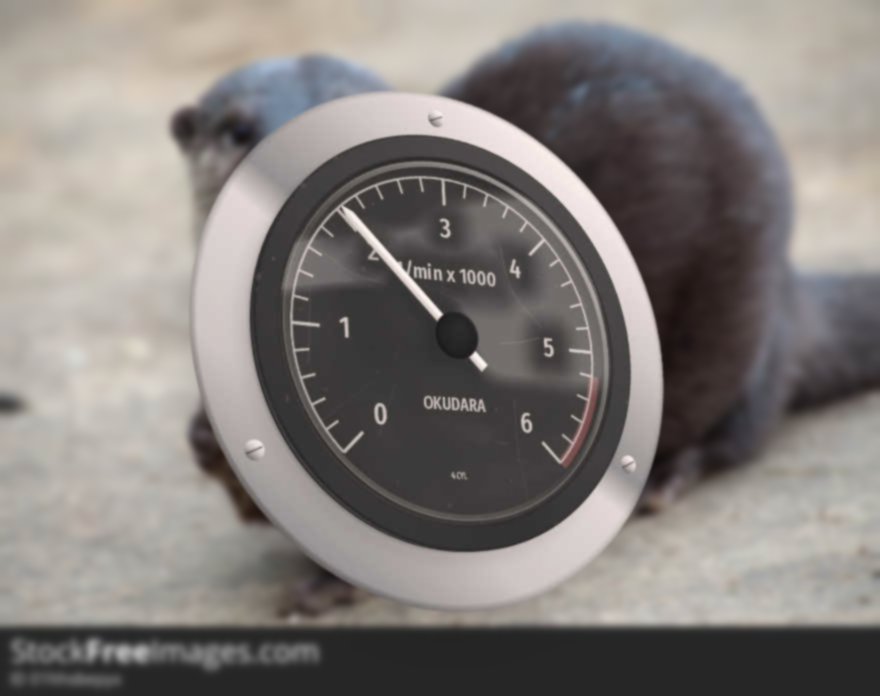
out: **2000** rpm
